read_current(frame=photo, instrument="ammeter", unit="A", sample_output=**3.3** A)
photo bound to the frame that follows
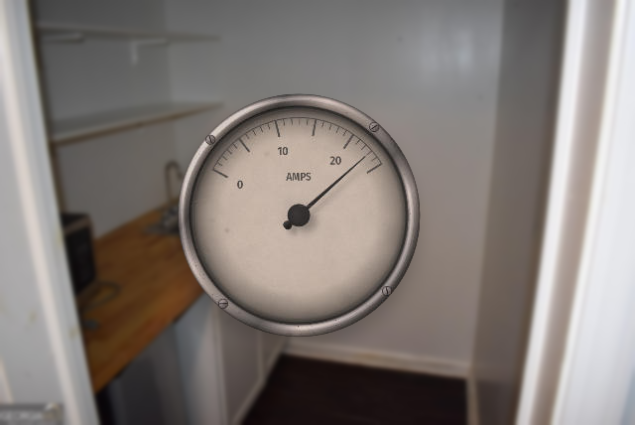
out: **23** A
